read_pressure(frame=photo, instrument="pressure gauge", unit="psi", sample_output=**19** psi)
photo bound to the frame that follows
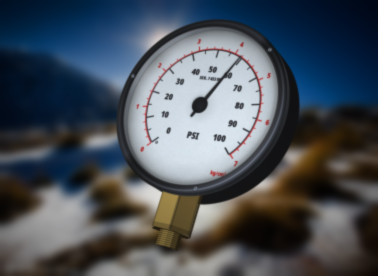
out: **60** psi
